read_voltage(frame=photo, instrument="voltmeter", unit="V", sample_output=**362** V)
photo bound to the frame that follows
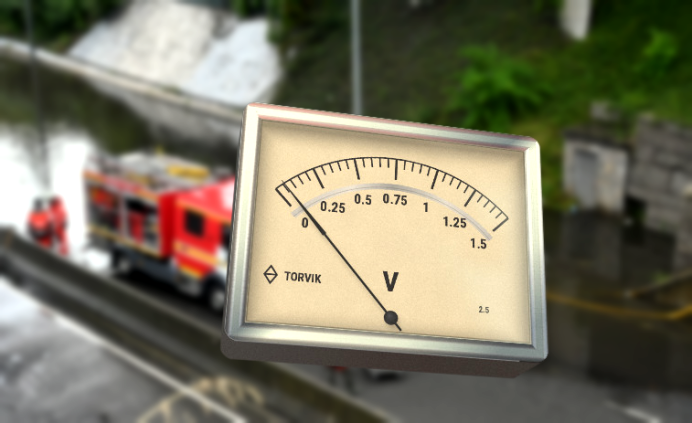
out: **0.05** V
